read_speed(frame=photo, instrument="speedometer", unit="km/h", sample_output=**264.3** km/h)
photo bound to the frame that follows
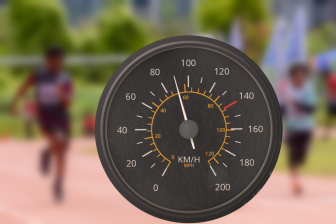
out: **90** km/h
